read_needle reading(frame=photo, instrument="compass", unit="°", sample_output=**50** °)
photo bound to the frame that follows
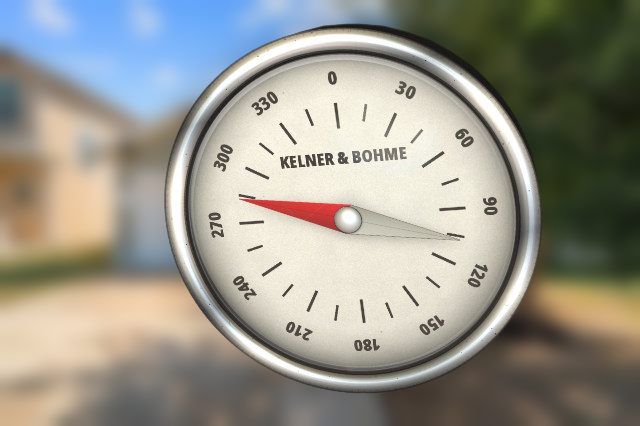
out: **285** °
